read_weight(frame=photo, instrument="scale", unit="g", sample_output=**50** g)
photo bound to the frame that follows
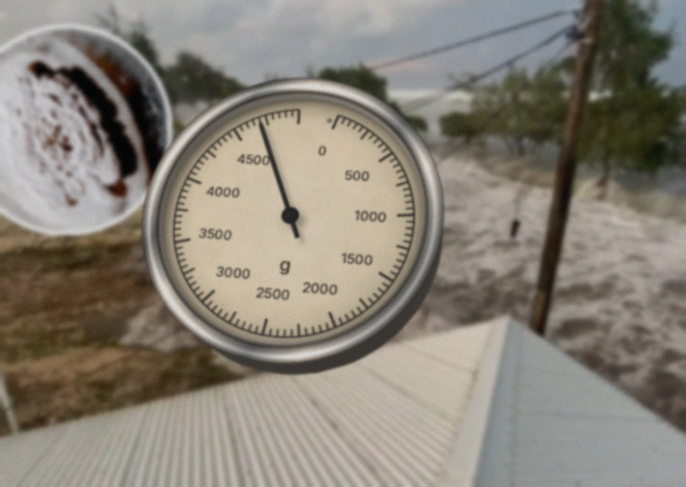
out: **4700** g
